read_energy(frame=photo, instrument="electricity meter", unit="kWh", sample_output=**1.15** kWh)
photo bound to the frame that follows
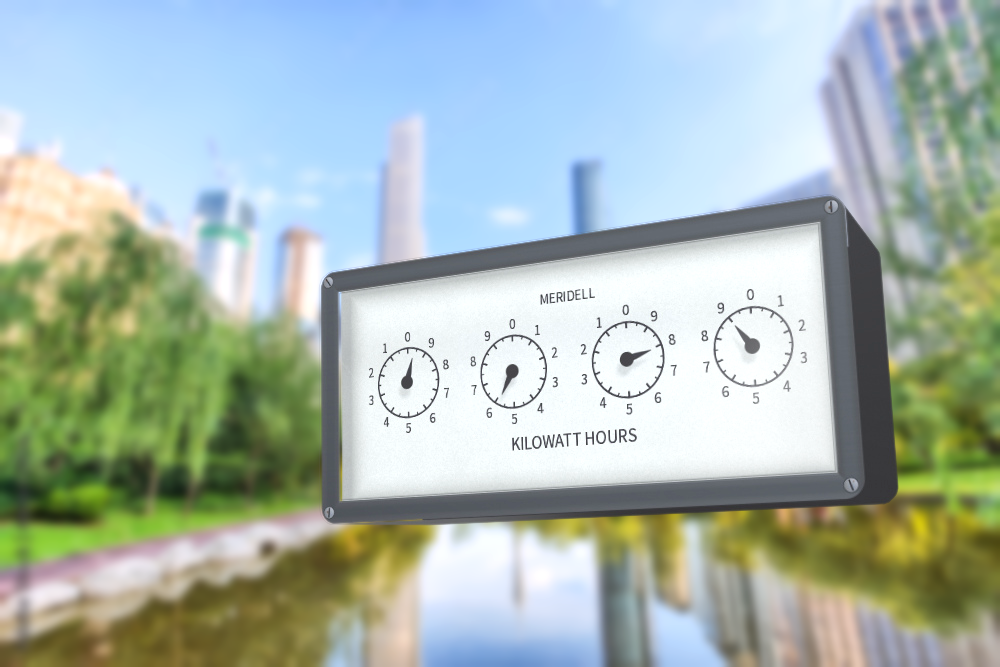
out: **9579** kWh
